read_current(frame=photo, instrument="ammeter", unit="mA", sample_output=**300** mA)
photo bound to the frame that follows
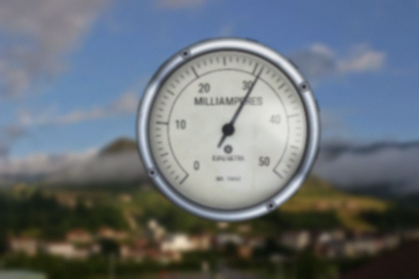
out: **31** mA
